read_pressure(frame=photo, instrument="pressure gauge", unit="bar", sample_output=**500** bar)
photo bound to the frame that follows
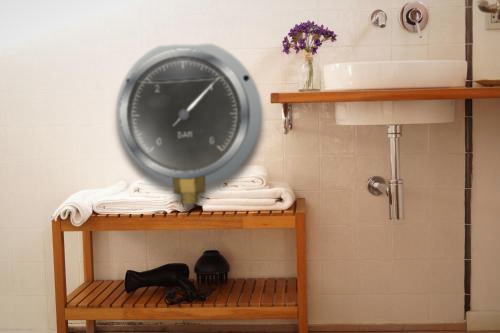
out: **4** bar
